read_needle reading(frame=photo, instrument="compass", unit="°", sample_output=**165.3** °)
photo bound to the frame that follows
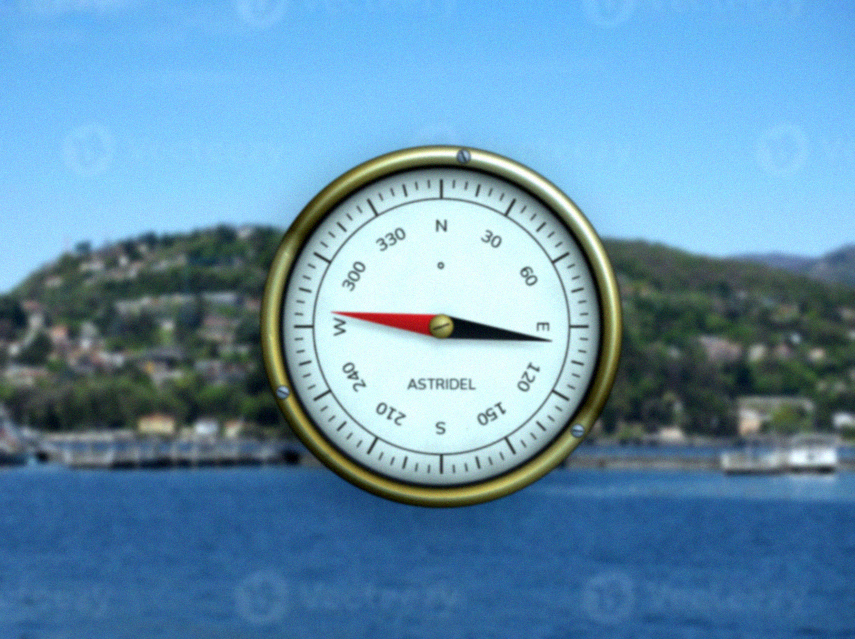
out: **277.5** °
